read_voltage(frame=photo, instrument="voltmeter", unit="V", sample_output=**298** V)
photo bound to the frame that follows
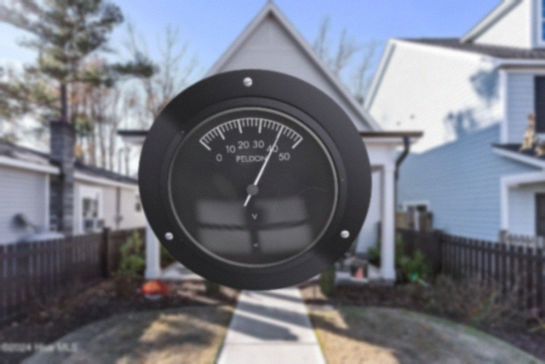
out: **40** V
